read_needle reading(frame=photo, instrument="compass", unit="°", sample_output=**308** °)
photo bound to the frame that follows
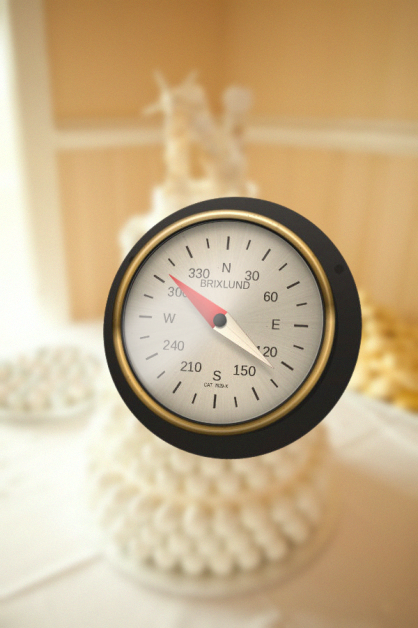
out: **307.5** °
